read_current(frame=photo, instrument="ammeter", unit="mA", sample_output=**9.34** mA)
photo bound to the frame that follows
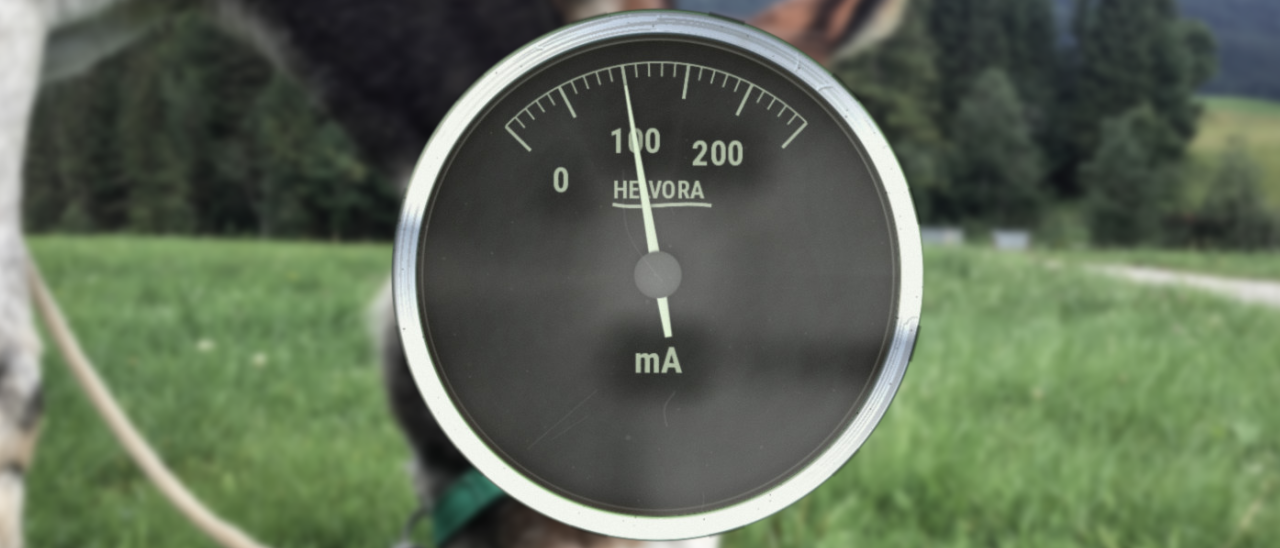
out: **100** mA
